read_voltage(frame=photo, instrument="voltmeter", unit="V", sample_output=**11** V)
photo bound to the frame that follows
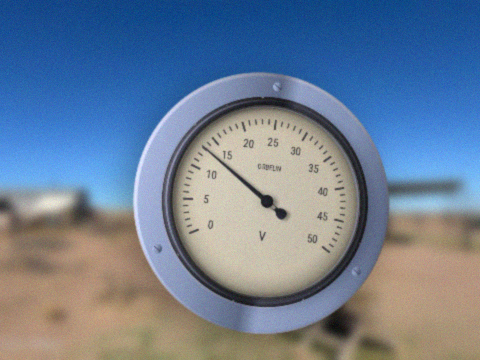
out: **13** V
